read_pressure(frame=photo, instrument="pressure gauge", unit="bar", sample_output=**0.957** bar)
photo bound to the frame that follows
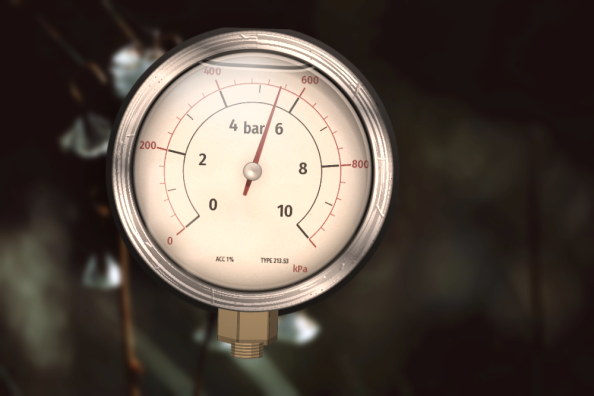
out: **5.5** bar
